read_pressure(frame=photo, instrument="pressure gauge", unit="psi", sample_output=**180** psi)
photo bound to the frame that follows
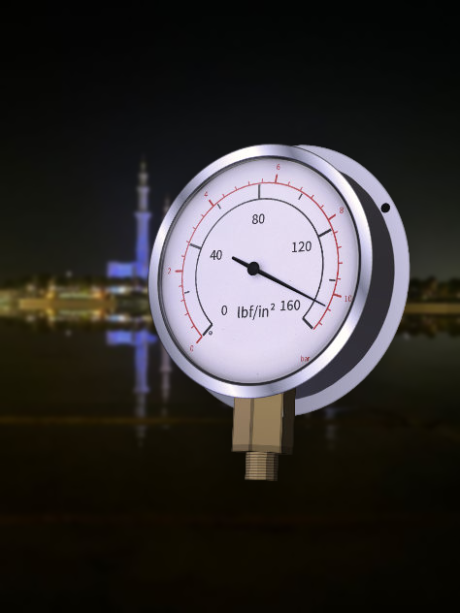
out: **150** psi
